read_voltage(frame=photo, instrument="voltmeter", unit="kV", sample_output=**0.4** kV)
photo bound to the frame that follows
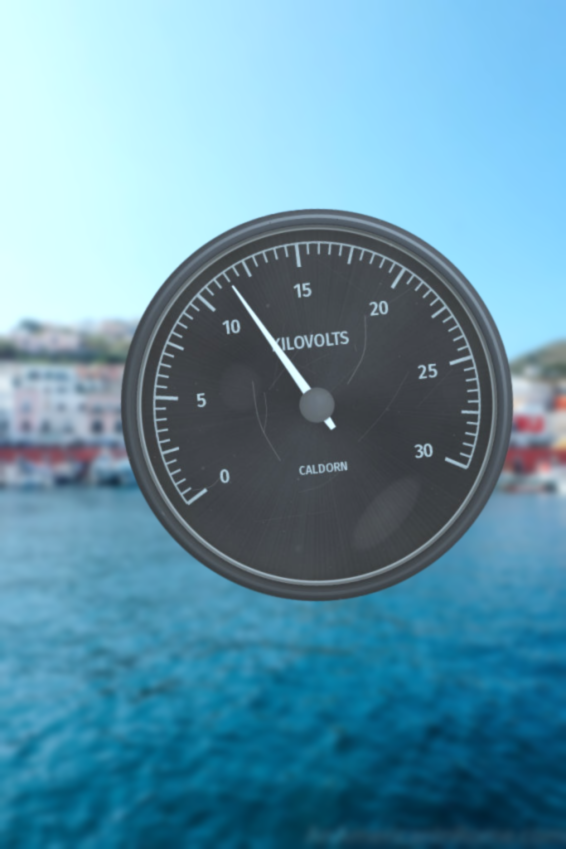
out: **11.5** kV
